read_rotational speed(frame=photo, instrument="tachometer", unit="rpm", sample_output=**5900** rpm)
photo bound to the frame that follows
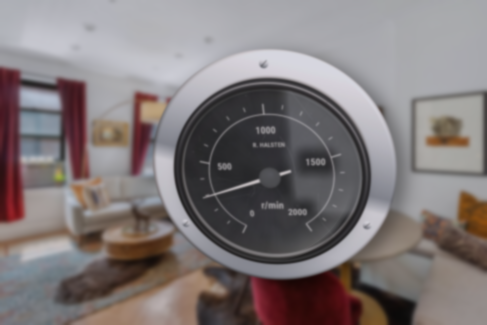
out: **300** rpm
